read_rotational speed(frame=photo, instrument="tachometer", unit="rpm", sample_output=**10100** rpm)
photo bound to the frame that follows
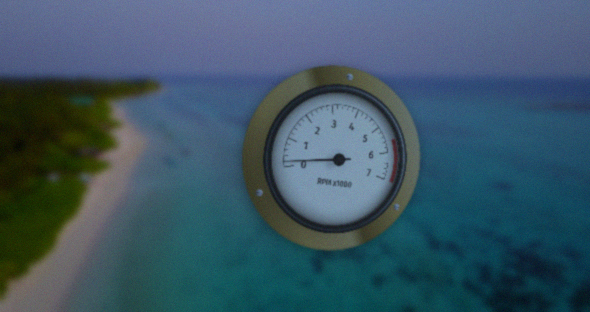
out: **200** rpm
